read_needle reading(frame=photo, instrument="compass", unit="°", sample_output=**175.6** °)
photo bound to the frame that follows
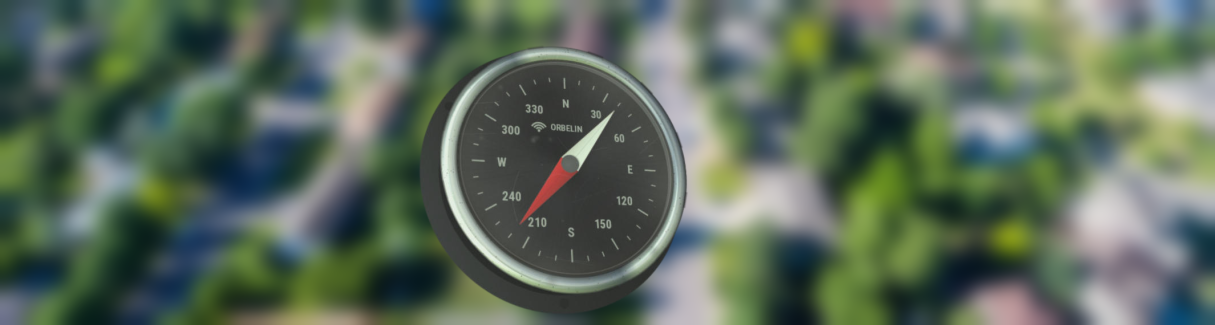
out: **220** °
